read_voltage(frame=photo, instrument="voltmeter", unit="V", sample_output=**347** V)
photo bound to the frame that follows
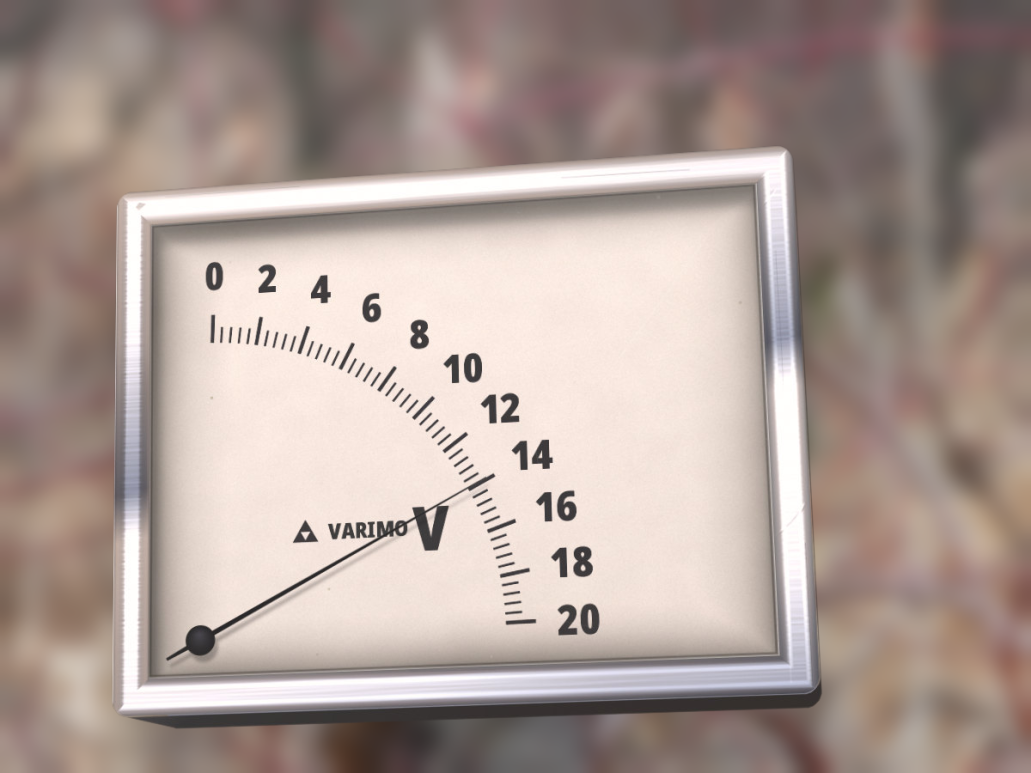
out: **14** V
